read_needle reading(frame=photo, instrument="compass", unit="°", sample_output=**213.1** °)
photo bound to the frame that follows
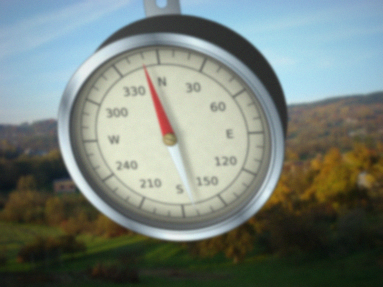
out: **350** °
